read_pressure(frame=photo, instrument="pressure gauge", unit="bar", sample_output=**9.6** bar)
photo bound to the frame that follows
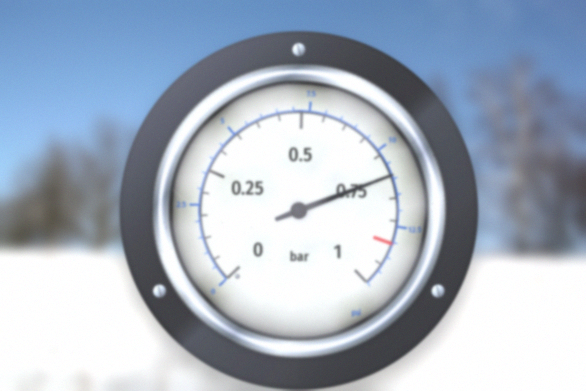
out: **0.75** bar
